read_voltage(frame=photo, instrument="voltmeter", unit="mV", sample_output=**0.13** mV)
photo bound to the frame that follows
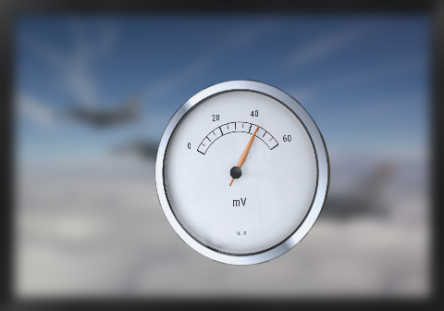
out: **45** mV
